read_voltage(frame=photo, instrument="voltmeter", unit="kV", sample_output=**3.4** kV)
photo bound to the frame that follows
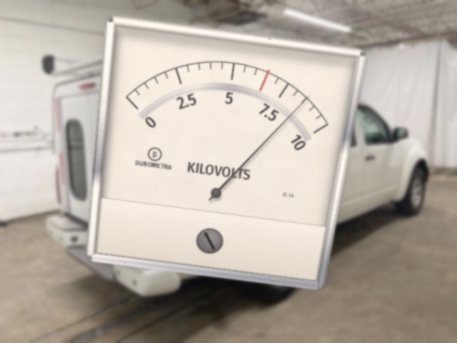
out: **8.5** kV
